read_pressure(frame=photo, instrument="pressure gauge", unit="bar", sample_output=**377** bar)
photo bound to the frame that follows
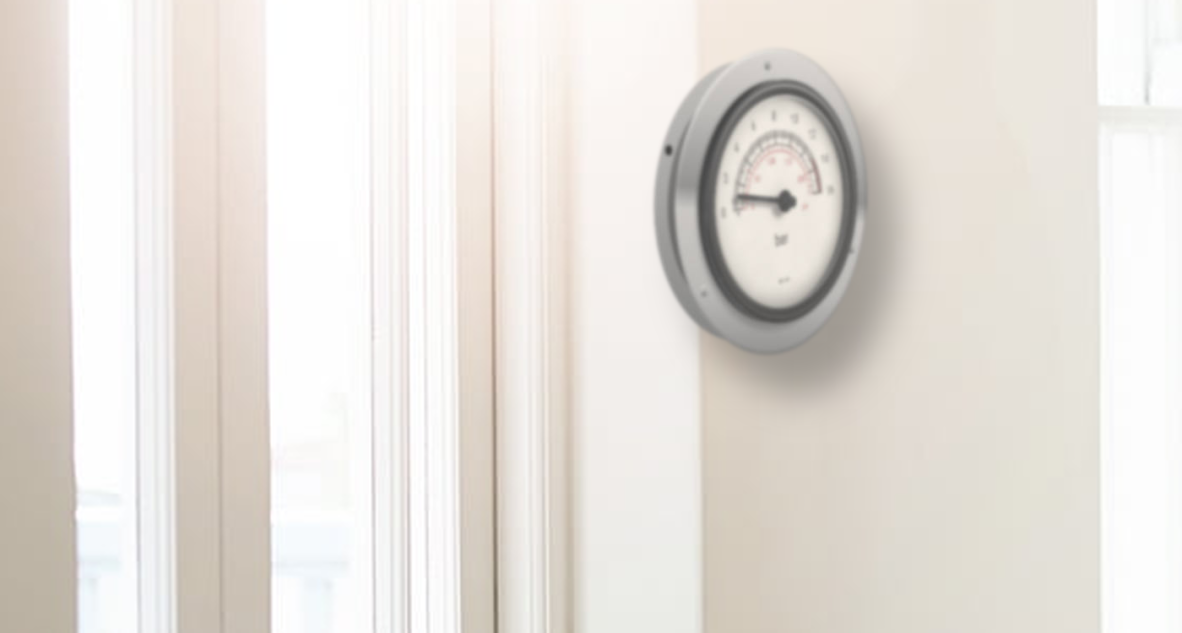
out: **1** bar
